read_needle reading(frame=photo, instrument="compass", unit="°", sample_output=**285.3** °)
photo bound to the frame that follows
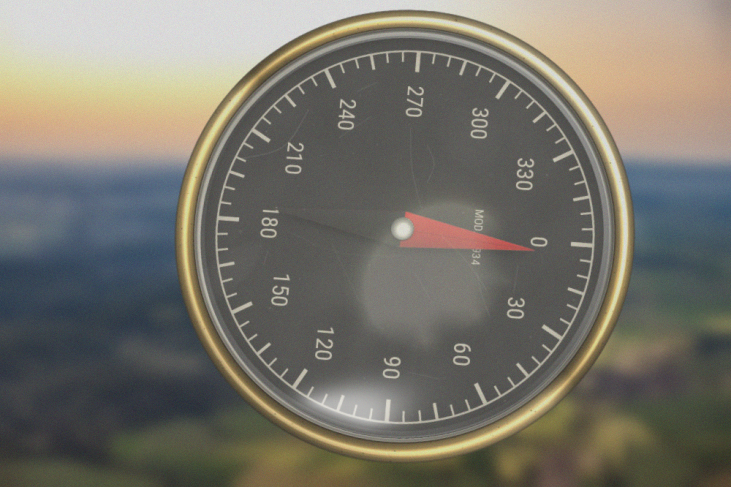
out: **5** °
